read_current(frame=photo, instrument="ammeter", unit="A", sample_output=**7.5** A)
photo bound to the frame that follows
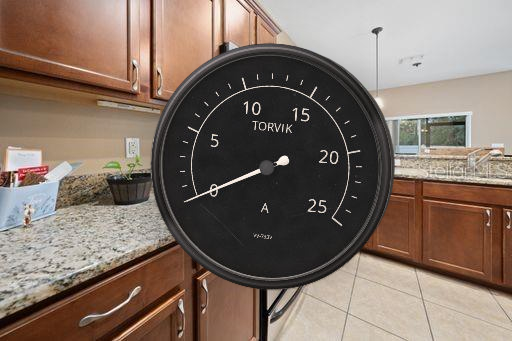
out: **0** A
